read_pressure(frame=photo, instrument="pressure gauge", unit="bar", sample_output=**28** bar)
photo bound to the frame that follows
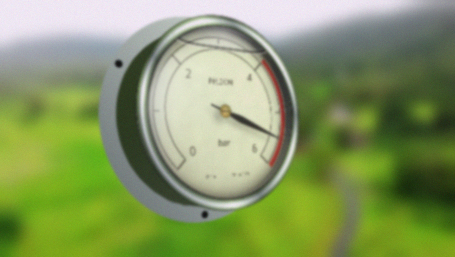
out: **5.5** bar
